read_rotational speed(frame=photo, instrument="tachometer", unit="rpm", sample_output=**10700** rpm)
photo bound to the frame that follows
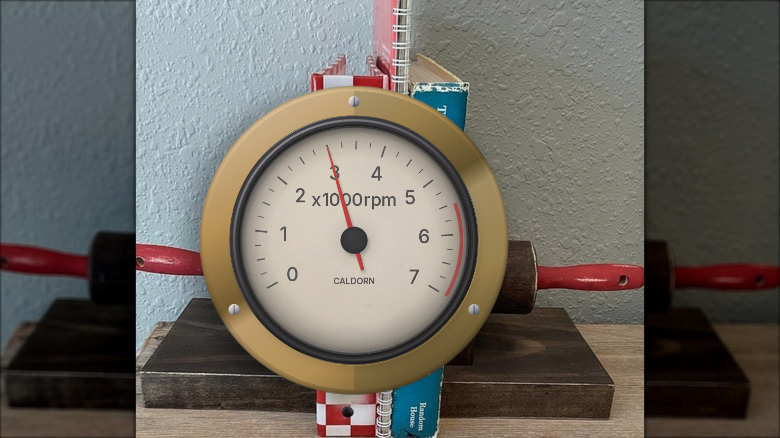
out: **3000** rpm
